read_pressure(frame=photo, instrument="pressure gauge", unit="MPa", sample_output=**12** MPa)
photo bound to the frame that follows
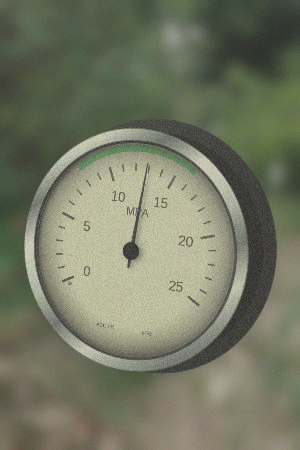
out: **13** MPa
